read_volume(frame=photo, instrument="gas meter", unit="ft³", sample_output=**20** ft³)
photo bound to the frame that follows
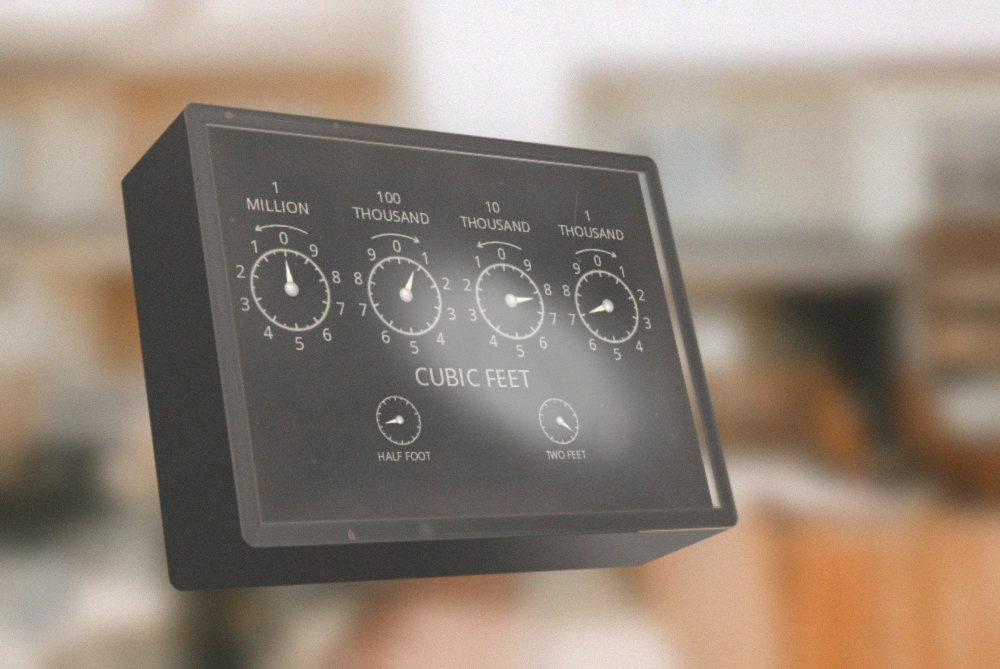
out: **7700** ft³
